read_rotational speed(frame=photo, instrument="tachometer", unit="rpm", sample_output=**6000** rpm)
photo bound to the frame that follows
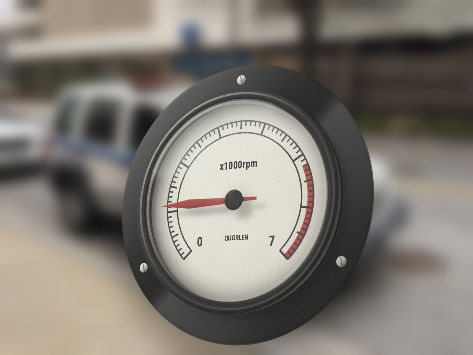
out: **1100** rpm
